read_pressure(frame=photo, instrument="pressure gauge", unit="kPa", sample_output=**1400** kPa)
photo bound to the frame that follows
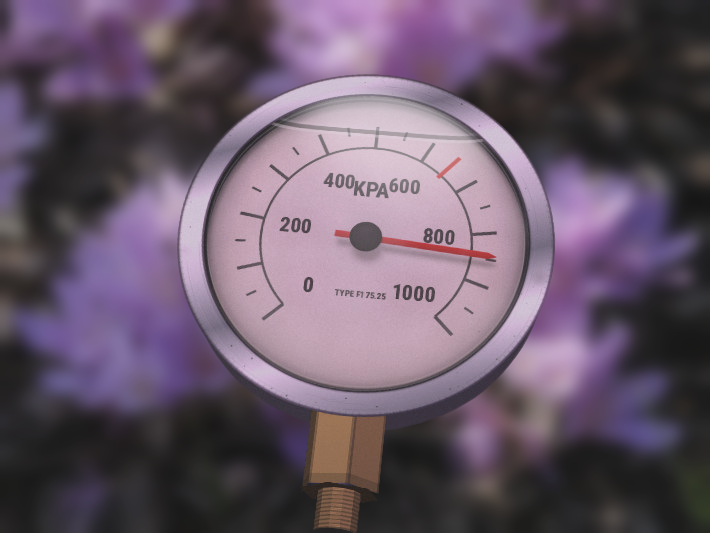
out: **850** kPa
